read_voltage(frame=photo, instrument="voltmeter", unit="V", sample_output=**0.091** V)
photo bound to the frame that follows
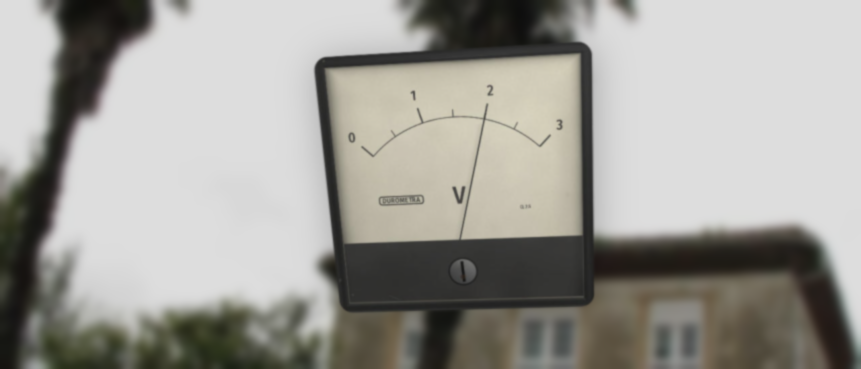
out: **2** V
